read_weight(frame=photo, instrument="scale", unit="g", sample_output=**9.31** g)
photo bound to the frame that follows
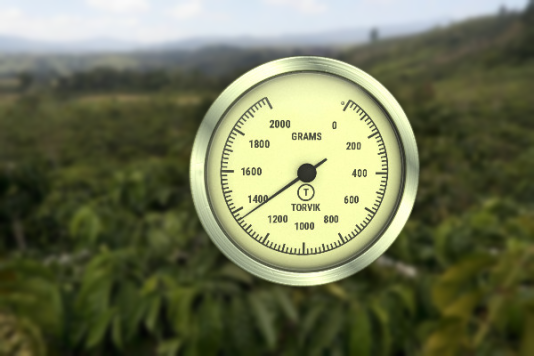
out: **1360** g
